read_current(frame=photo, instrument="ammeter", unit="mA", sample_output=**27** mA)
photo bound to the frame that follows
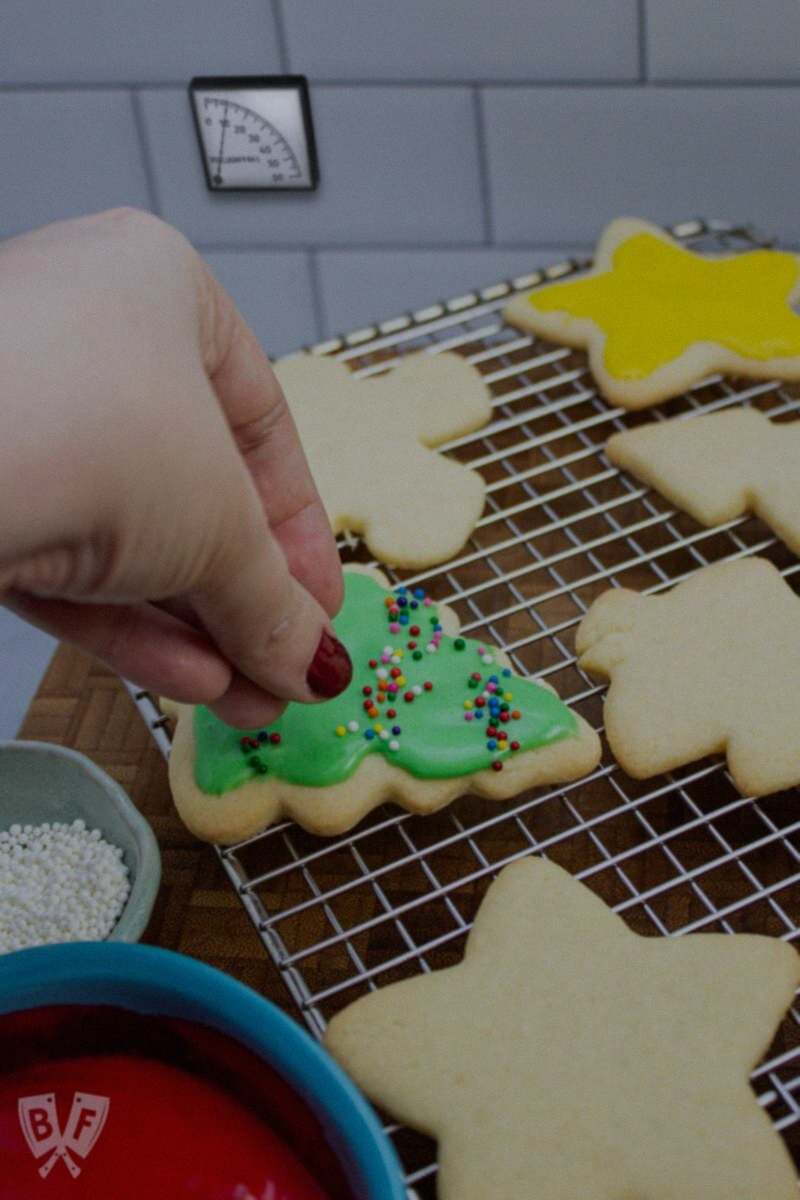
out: **10** mA
